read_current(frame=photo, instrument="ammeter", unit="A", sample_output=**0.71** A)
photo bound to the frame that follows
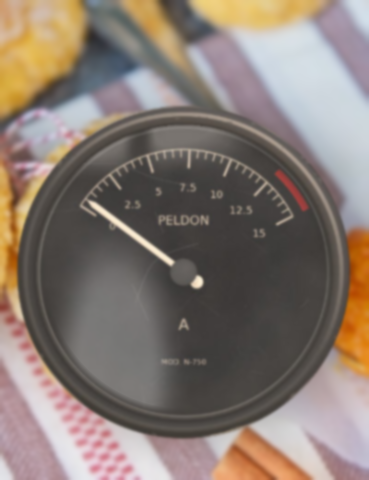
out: **0.5** A
